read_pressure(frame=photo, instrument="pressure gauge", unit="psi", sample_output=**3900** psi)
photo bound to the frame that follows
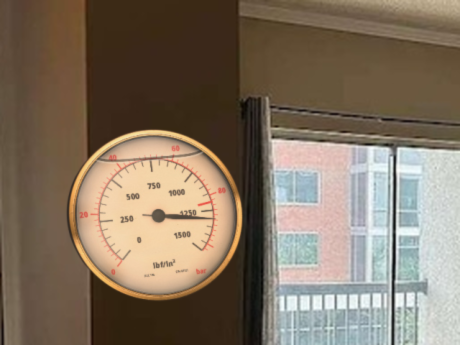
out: **1300** psi
